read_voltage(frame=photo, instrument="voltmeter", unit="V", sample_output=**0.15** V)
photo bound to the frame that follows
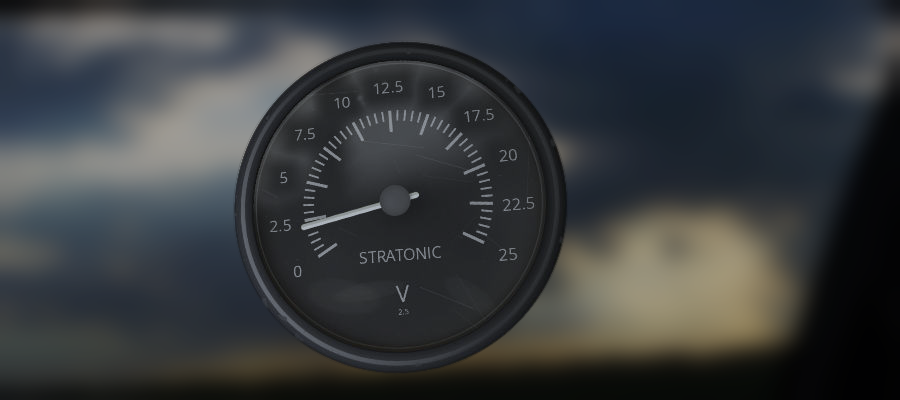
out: **2** V
